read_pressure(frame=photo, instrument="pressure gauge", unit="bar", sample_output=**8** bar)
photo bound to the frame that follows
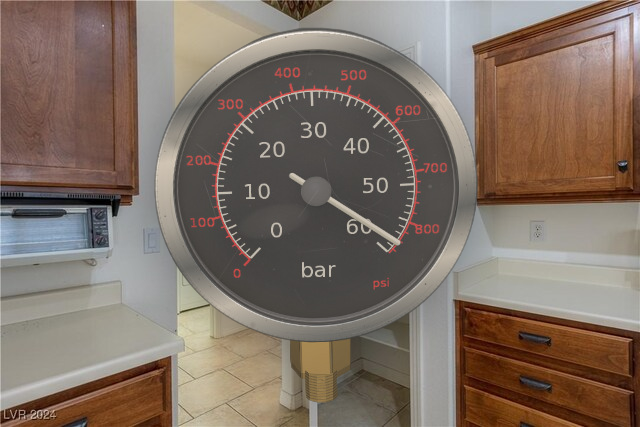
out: **58** bar
